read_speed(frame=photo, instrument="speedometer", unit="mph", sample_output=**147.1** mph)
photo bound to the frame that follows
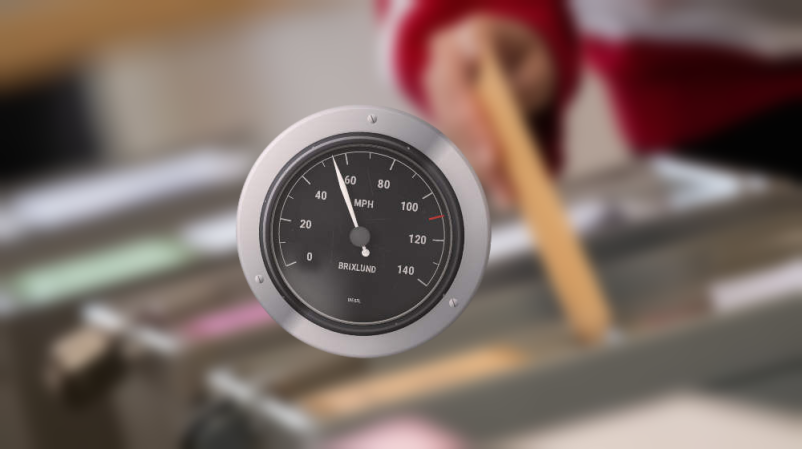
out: **55** mph
